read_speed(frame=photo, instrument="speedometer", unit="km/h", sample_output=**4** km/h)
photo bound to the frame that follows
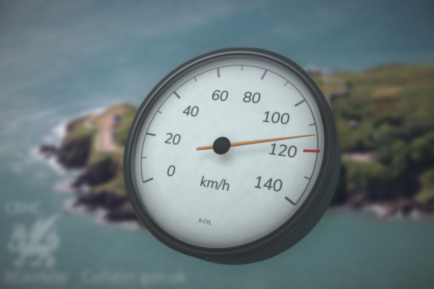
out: **115** km/h
